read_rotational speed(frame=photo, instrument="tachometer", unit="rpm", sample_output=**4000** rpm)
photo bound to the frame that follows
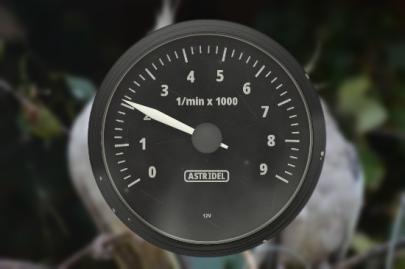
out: **2100** rpm
